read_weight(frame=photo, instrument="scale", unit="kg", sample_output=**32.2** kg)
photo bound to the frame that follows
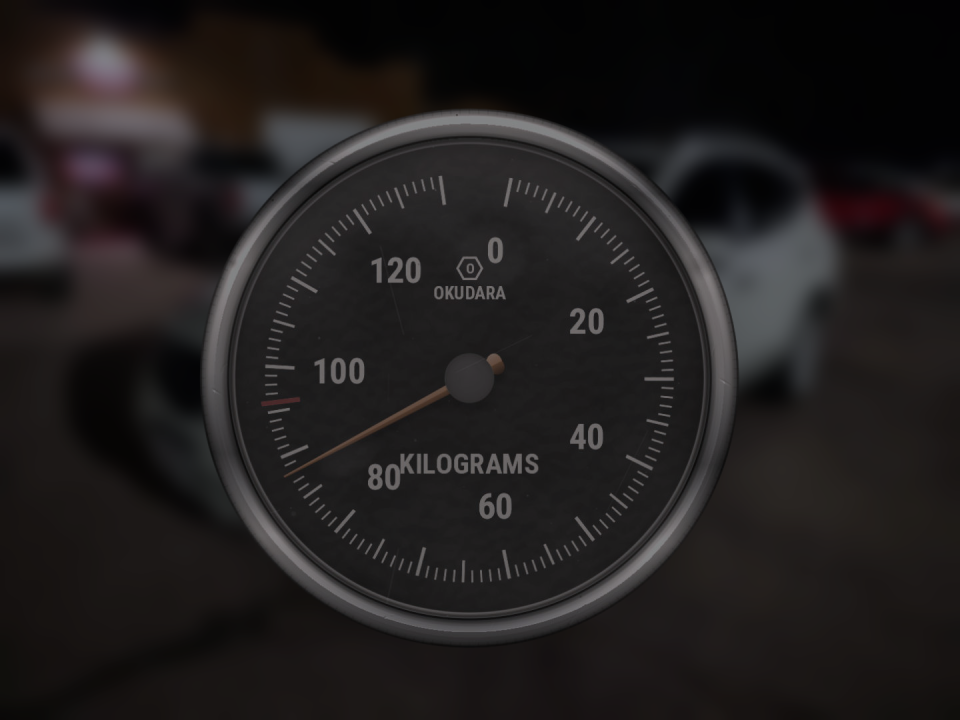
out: **88** kg
